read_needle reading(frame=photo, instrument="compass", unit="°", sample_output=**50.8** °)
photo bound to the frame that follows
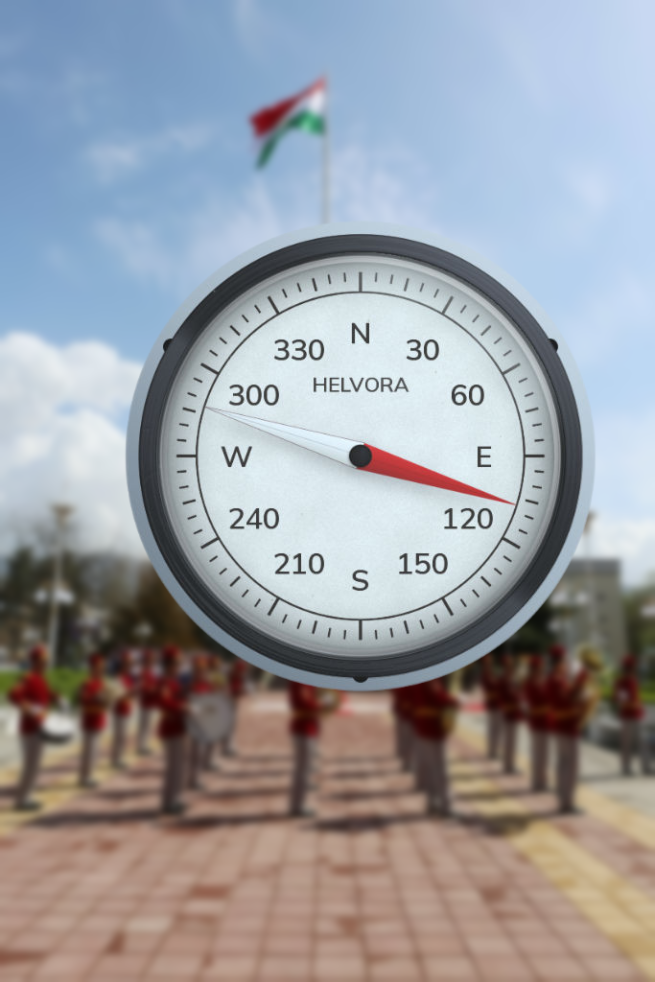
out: **107.5** °
